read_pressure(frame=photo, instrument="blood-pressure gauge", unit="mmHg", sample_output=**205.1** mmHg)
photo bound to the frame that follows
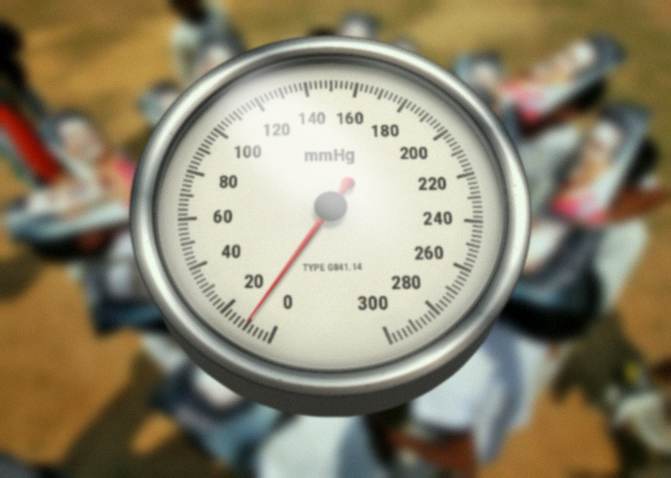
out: **10** mmHg
